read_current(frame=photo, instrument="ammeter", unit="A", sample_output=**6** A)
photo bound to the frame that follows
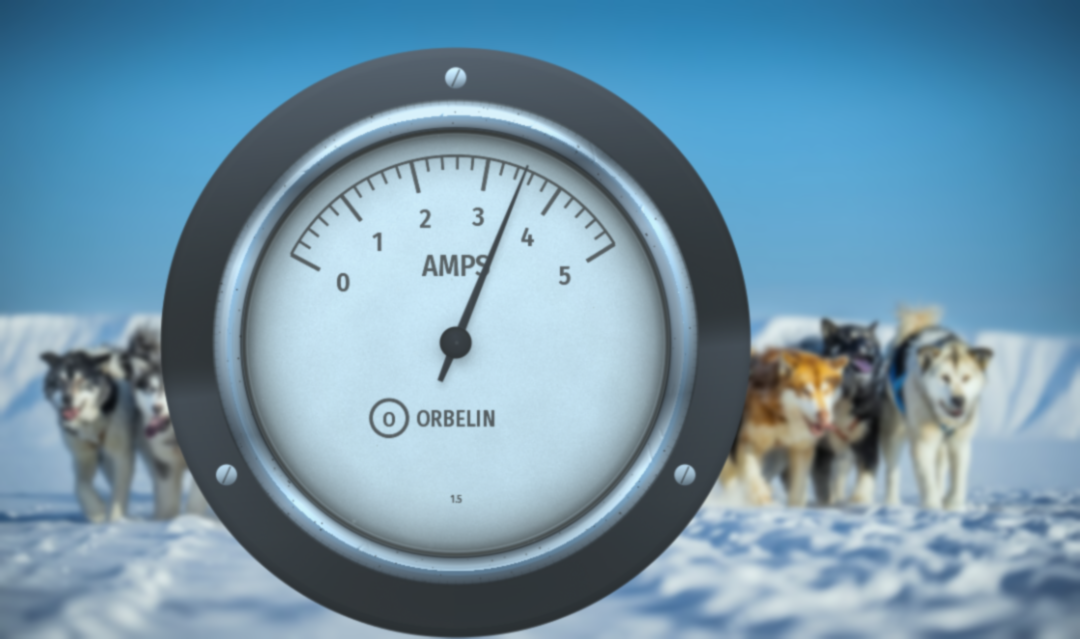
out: **3.5** A
